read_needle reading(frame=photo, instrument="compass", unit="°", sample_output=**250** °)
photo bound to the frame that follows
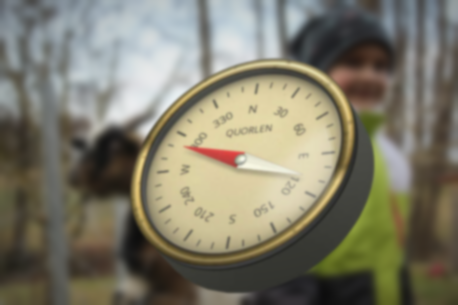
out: **290** °
